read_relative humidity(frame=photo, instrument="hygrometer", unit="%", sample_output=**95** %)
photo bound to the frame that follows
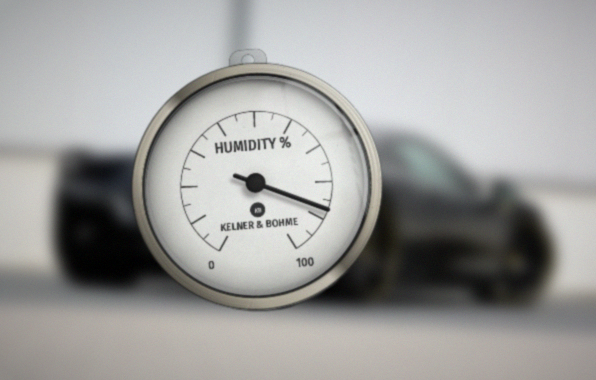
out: **87.5** %
